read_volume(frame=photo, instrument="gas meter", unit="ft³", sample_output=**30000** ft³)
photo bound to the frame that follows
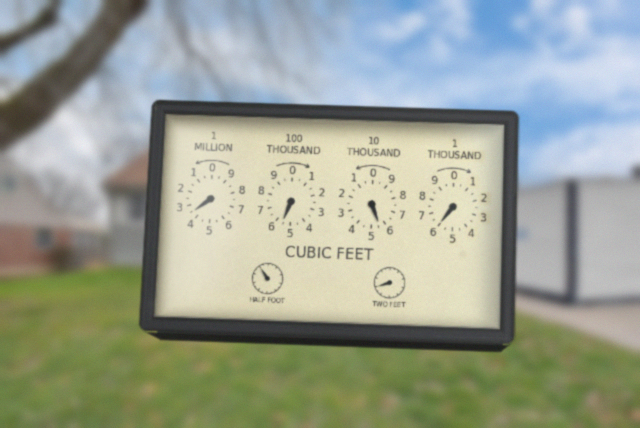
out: **355600** ft³
